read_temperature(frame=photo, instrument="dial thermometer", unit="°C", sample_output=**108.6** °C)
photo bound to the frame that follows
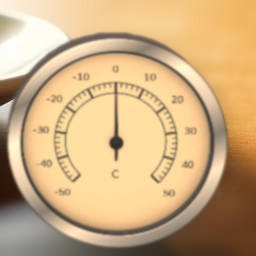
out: **0** °C
